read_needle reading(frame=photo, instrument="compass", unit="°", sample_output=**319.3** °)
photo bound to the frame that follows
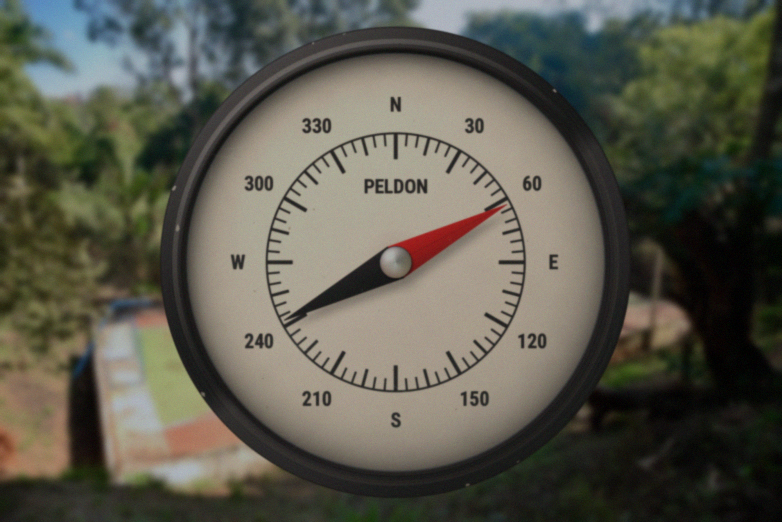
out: **62.5** °
